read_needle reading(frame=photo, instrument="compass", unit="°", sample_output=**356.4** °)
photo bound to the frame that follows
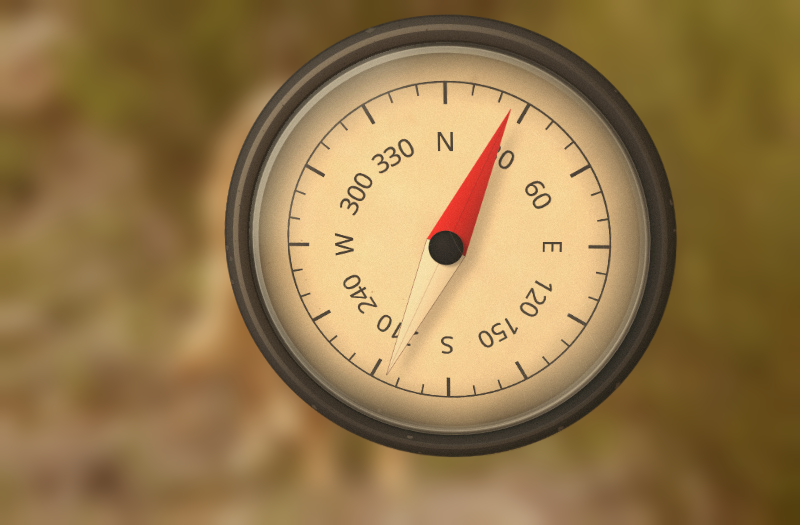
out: **25** °
